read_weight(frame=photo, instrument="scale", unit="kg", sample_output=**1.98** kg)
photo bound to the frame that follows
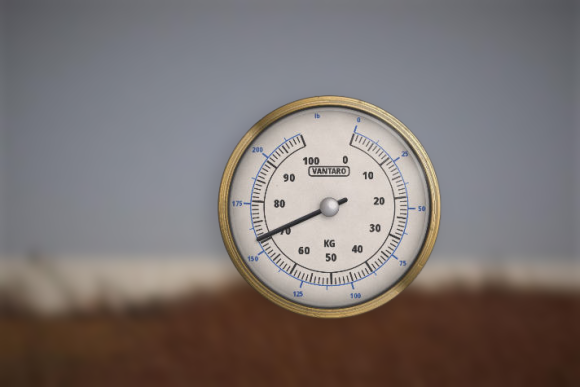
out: **71** kg
